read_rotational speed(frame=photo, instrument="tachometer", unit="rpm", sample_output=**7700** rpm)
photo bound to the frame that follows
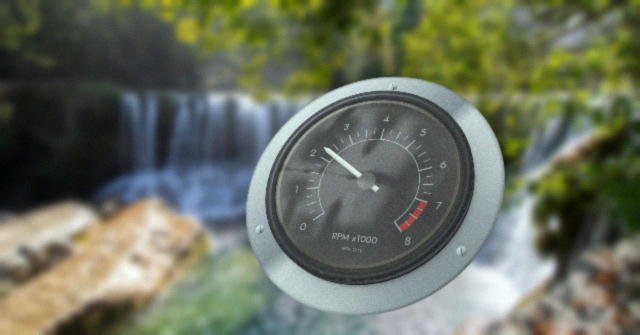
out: **2250** rpm
